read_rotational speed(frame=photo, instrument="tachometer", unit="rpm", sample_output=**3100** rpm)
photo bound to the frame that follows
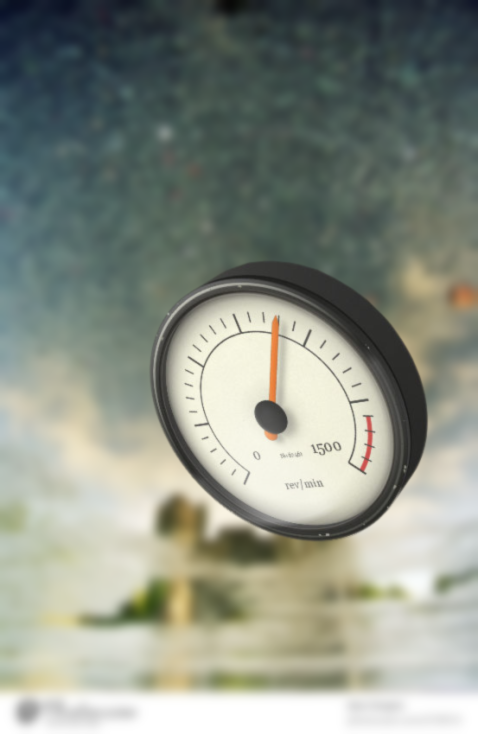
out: **900** rpm
